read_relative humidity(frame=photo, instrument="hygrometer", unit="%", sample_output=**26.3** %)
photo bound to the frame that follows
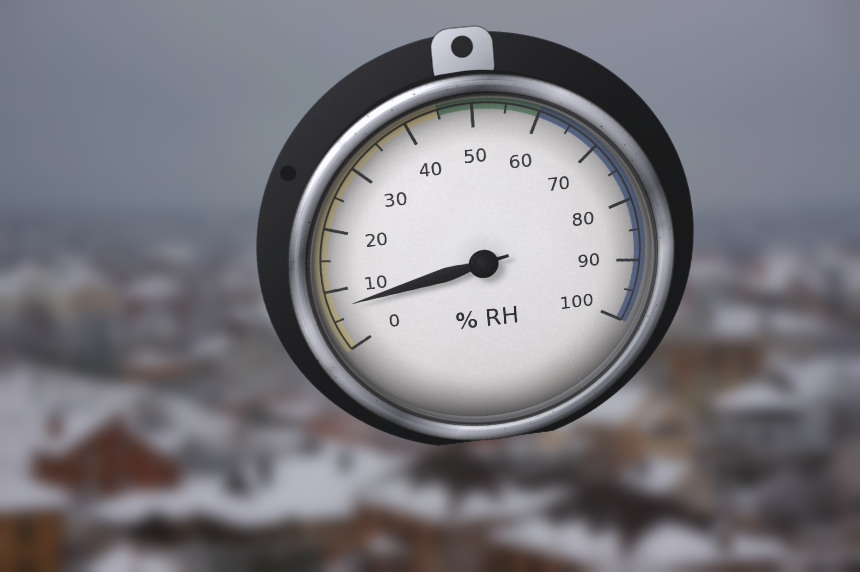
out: **7.5** %
